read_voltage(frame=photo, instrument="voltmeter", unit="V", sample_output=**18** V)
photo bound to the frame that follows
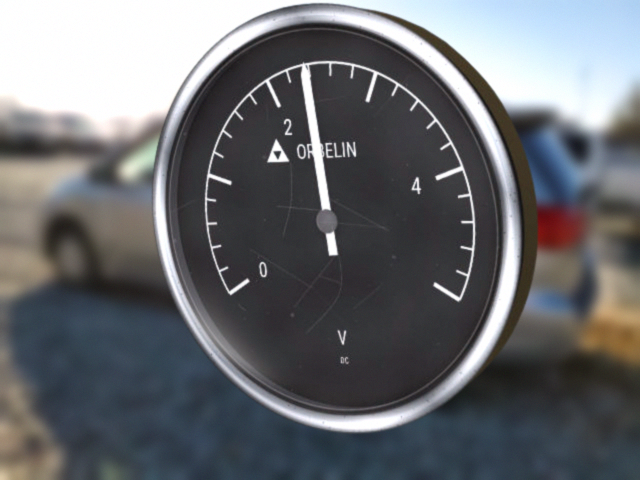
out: **2.4** V
